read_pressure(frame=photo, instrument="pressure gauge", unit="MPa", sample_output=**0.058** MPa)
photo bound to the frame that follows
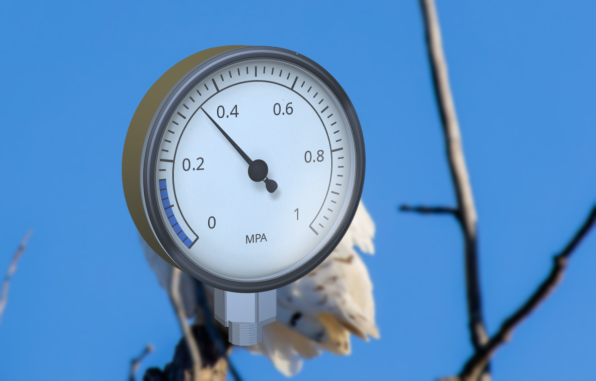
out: **0.34** MPa
